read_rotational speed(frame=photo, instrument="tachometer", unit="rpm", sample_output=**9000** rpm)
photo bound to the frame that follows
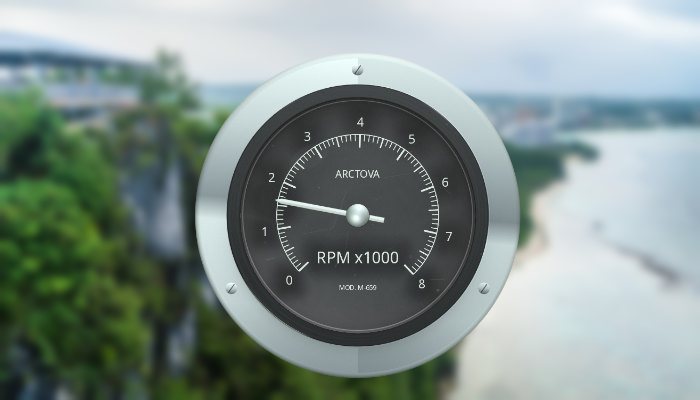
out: **1600** rpm
